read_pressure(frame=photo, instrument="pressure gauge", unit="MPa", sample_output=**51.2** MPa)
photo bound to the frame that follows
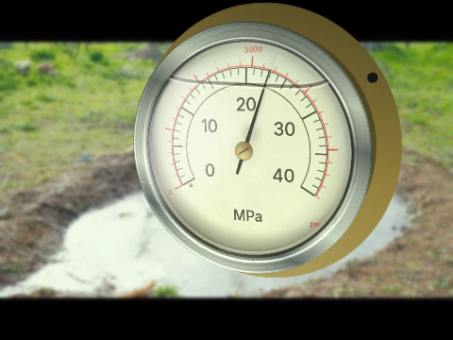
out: **23** MPa
